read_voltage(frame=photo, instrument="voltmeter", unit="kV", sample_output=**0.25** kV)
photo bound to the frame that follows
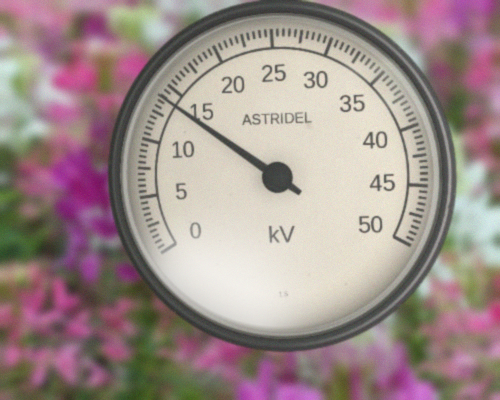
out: **14** kV
